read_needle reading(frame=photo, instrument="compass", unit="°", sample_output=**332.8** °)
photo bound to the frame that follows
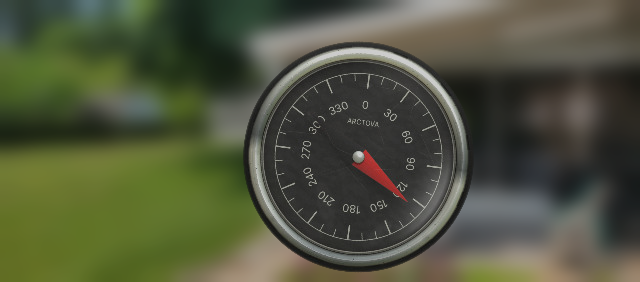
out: **125** °
